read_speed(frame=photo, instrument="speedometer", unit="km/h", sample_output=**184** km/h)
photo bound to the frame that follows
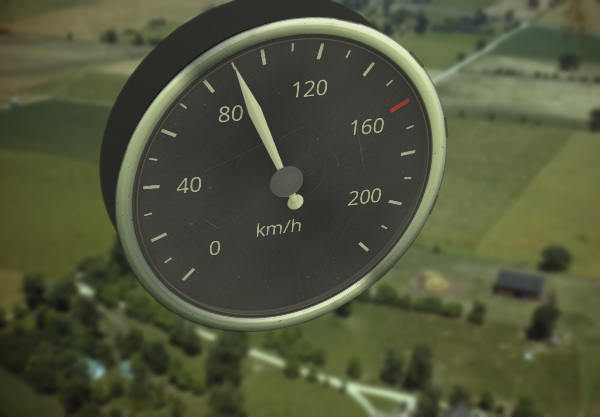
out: **90** km/h
